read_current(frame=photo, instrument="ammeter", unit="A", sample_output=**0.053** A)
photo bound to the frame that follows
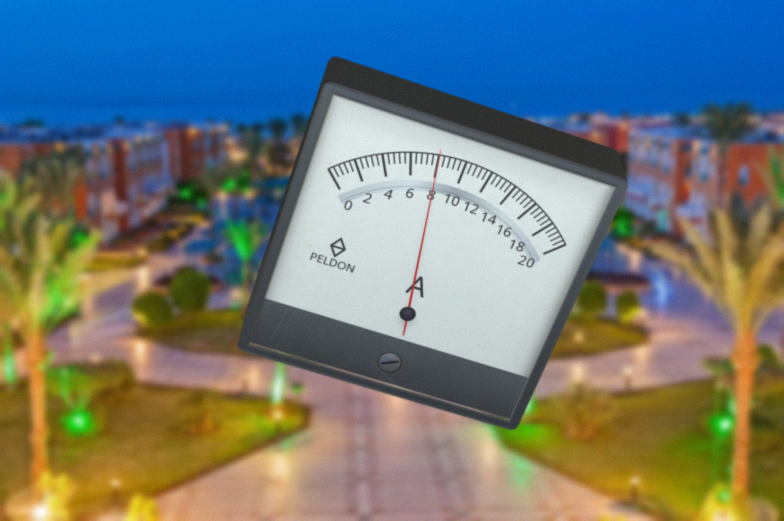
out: **8** A
